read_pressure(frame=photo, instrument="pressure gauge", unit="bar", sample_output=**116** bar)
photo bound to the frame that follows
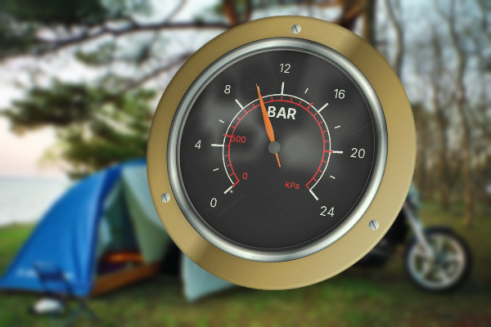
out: **10** bar
